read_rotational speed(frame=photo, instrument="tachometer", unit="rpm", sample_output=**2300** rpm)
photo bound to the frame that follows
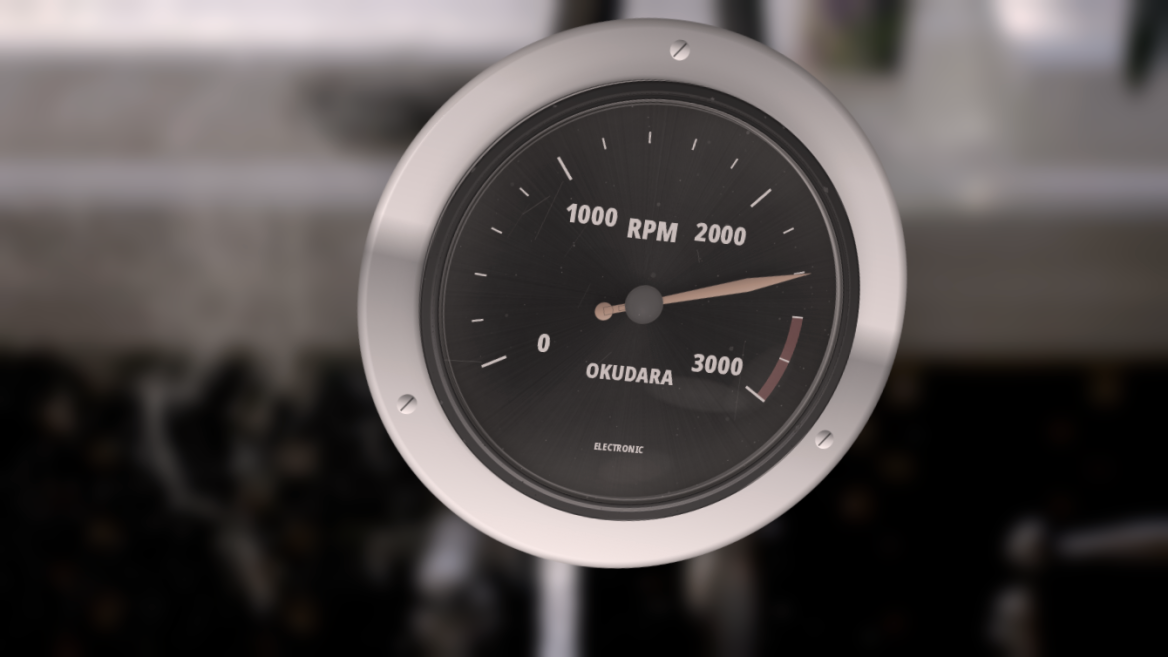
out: **2400** rpm
